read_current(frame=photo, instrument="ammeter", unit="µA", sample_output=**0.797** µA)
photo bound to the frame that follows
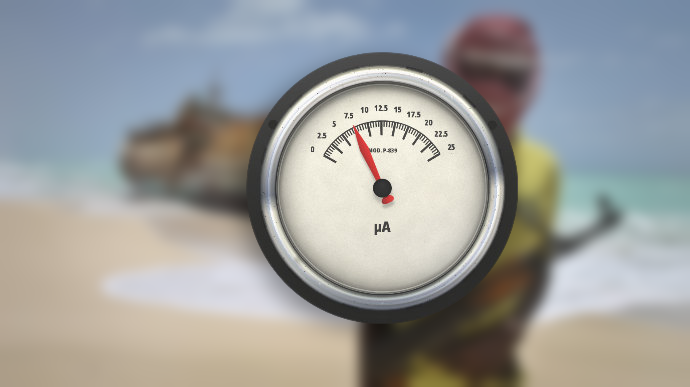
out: **7.5** µA
